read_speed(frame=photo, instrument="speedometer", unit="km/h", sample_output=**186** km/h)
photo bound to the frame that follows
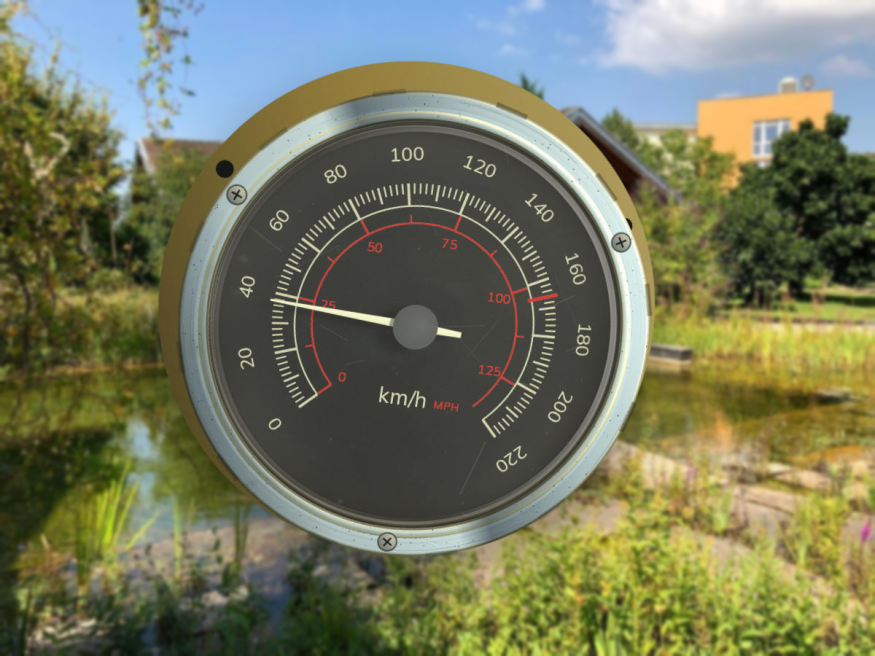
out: **38** km/h
